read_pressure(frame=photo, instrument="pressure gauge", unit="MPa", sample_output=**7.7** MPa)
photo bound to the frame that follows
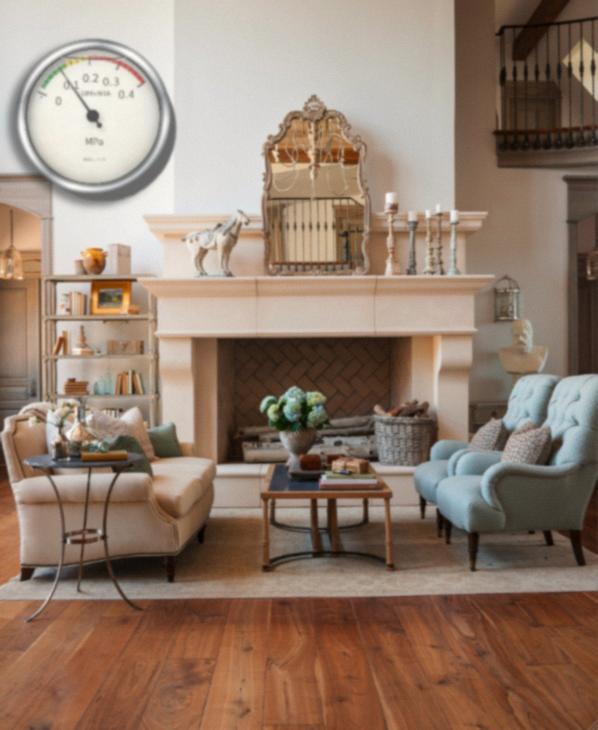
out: **0.1** MPa
